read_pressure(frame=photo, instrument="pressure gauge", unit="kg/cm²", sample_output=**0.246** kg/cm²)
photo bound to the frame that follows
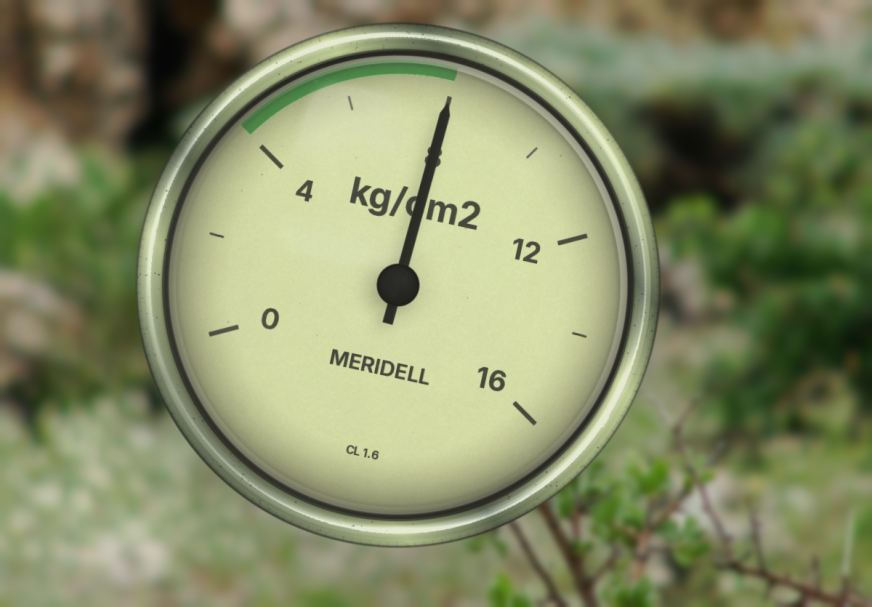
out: **8** kg/cm²
